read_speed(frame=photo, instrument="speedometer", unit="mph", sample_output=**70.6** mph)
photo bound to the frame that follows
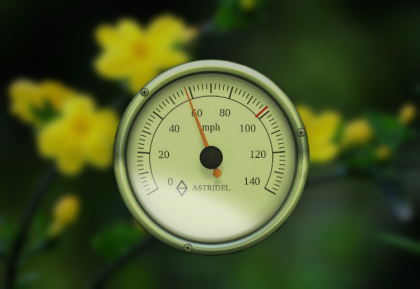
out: **58** mph
